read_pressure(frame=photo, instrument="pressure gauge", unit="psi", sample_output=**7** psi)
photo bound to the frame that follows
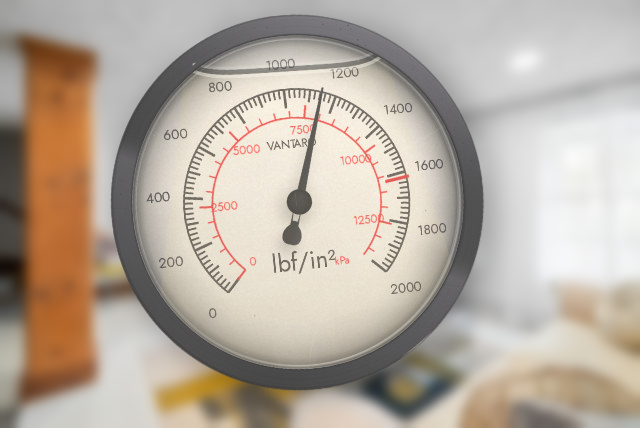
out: **1140** psi
